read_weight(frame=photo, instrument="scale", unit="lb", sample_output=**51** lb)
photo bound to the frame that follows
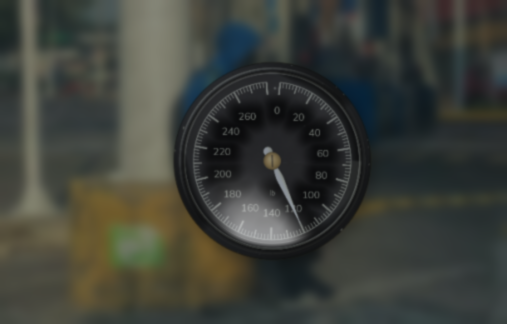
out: **120** lb
